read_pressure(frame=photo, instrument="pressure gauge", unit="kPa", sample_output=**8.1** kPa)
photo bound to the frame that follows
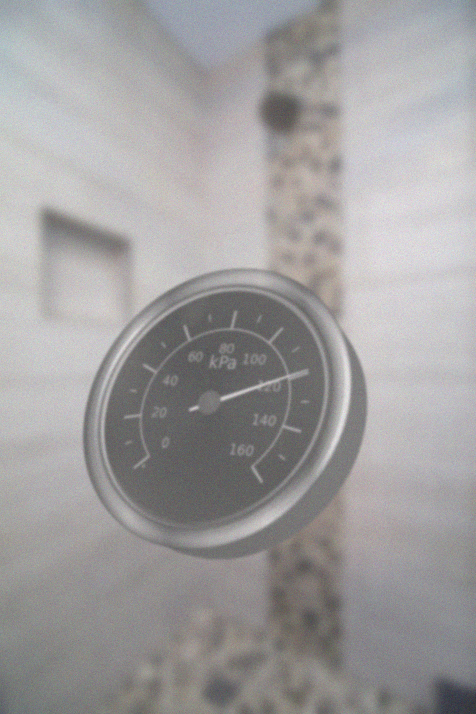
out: **120** kPa
